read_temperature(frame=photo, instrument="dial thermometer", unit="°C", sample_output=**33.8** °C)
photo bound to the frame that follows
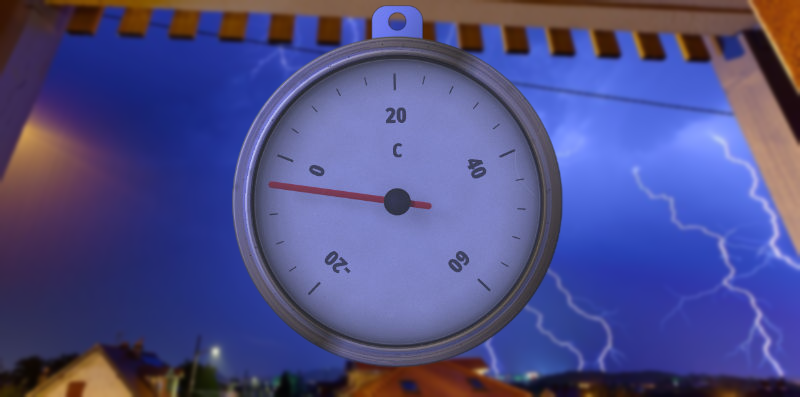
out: **-4** °C
